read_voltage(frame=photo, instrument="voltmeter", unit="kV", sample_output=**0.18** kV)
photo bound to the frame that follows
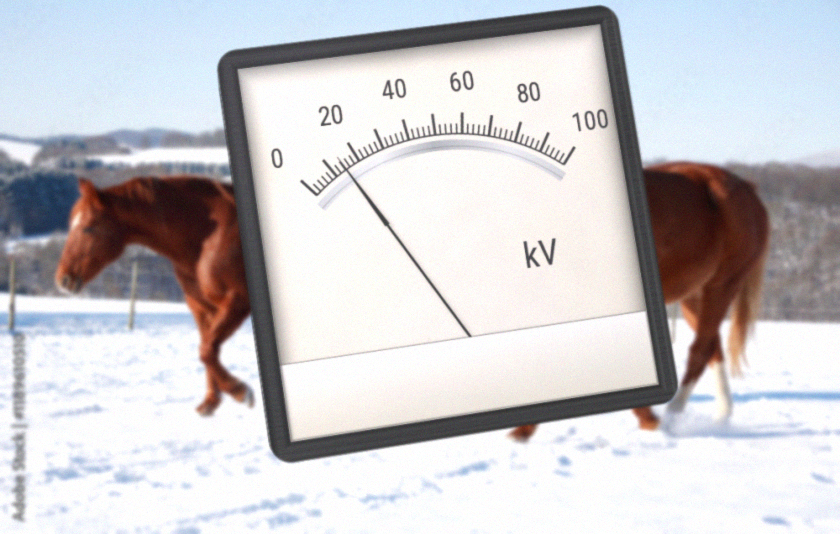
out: **14** kV
